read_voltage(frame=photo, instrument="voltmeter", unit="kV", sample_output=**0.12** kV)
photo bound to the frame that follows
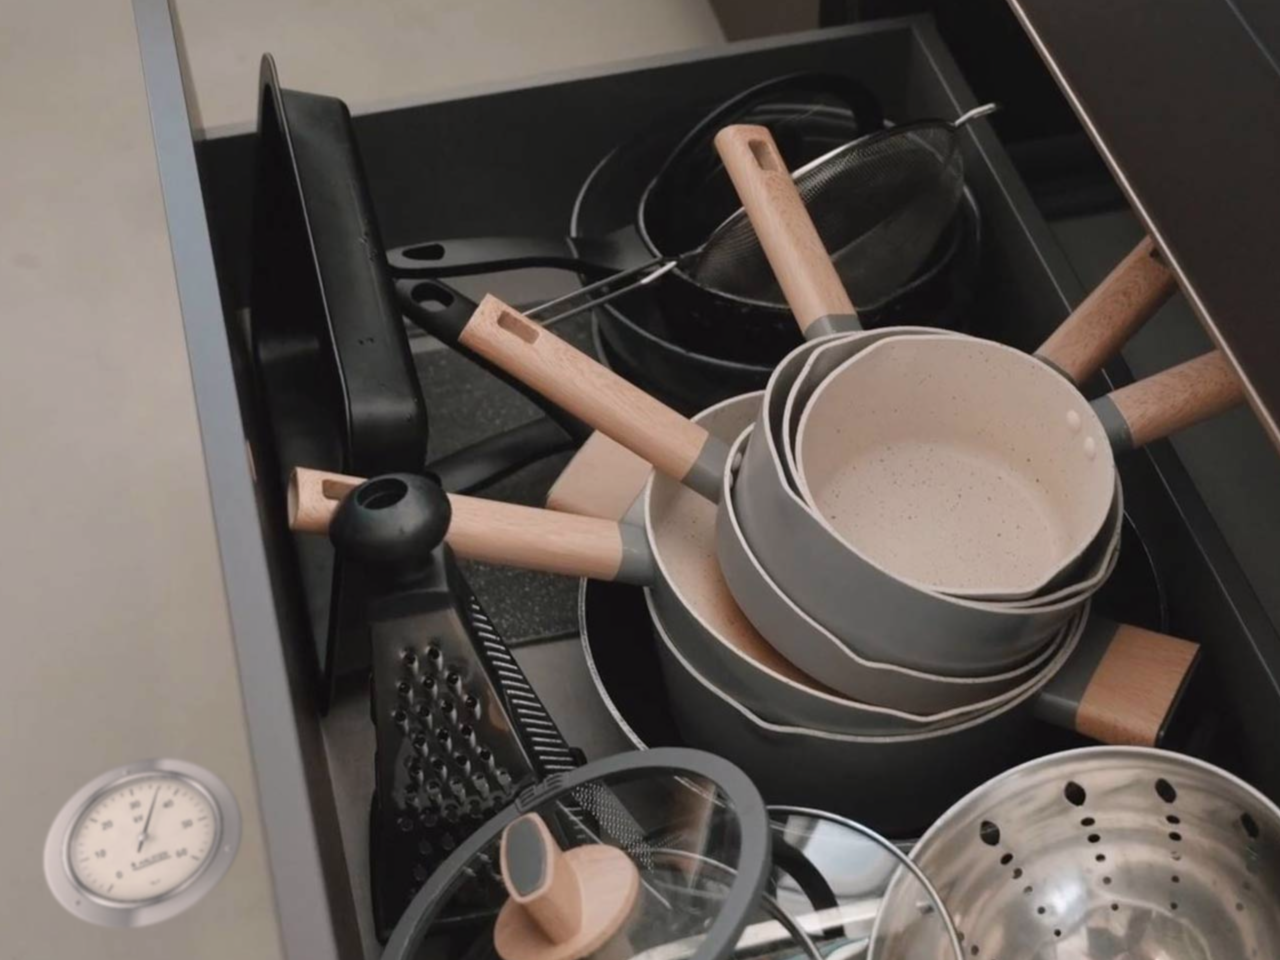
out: **36** kV
